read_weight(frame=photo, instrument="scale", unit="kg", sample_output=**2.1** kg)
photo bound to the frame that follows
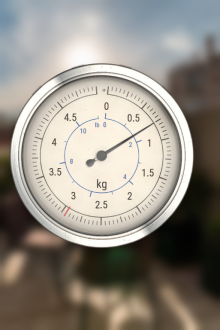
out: **0.75** kg
